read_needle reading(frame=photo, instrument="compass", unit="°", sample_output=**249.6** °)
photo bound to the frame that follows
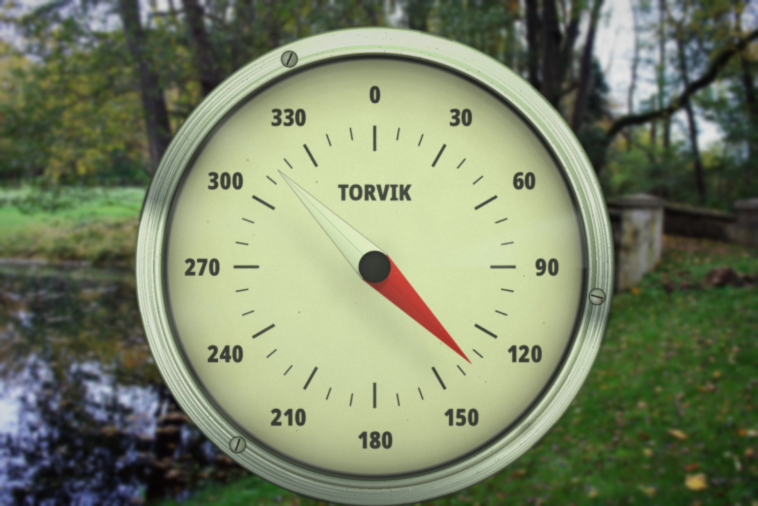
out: **135** °
